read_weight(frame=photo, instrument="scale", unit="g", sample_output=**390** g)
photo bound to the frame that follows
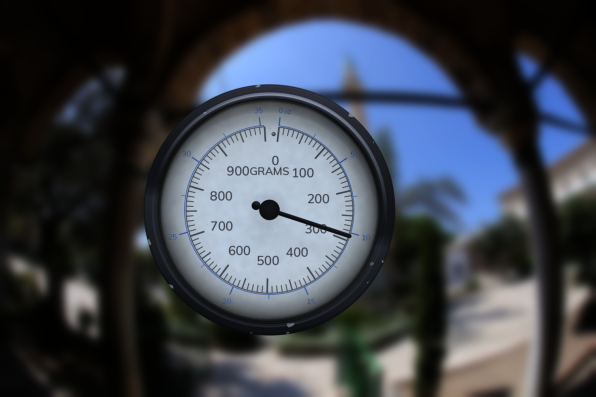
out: **290** g
